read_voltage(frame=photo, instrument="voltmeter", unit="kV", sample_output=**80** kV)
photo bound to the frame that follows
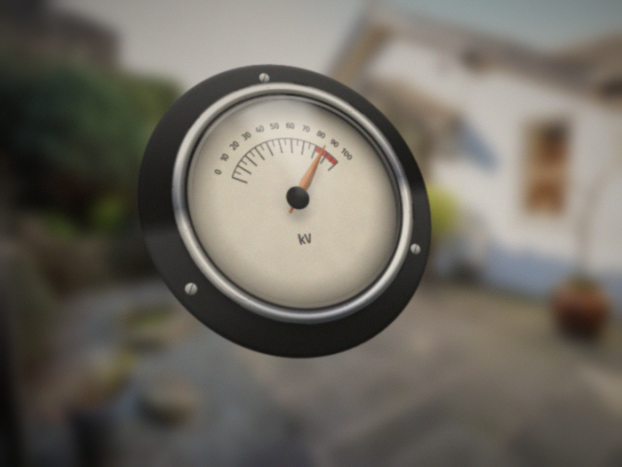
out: **85** kV
